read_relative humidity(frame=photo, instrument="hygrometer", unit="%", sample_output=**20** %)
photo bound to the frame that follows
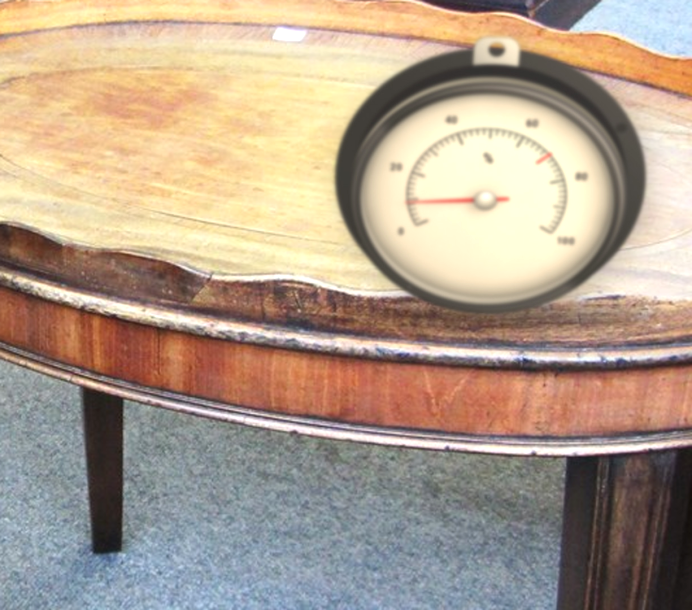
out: **10** %
